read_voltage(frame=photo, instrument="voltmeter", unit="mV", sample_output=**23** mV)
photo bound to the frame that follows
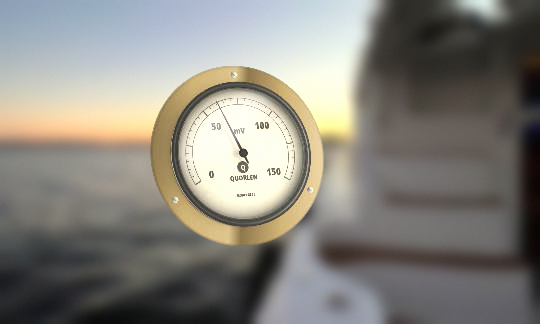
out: **60** mV
